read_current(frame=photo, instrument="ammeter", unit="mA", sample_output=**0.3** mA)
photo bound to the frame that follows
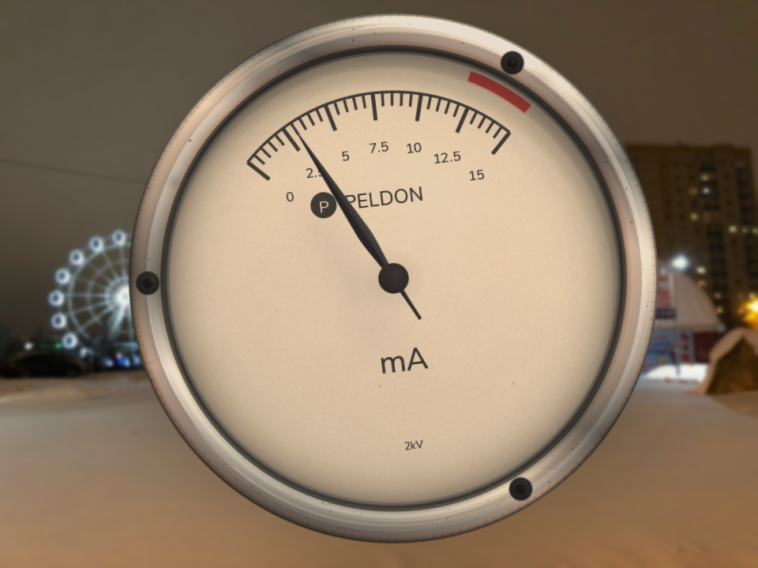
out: **3** mA
